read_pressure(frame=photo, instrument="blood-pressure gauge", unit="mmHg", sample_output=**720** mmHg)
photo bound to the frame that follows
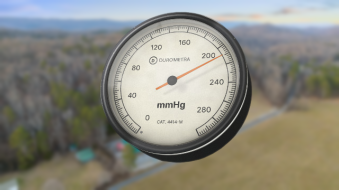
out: **210** mmHg
